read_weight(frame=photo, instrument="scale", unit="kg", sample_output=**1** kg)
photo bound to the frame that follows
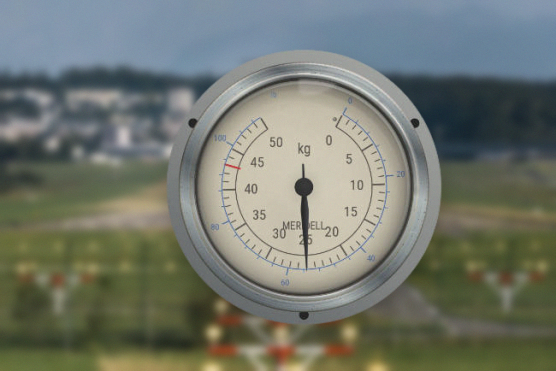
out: **25** kg
